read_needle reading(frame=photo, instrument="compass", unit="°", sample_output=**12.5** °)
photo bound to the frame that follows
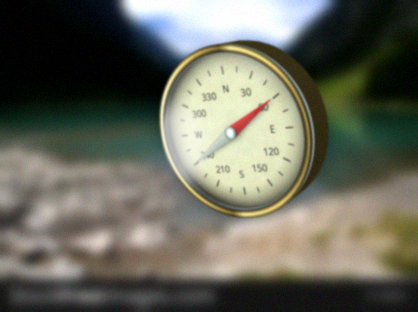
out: **60** °
